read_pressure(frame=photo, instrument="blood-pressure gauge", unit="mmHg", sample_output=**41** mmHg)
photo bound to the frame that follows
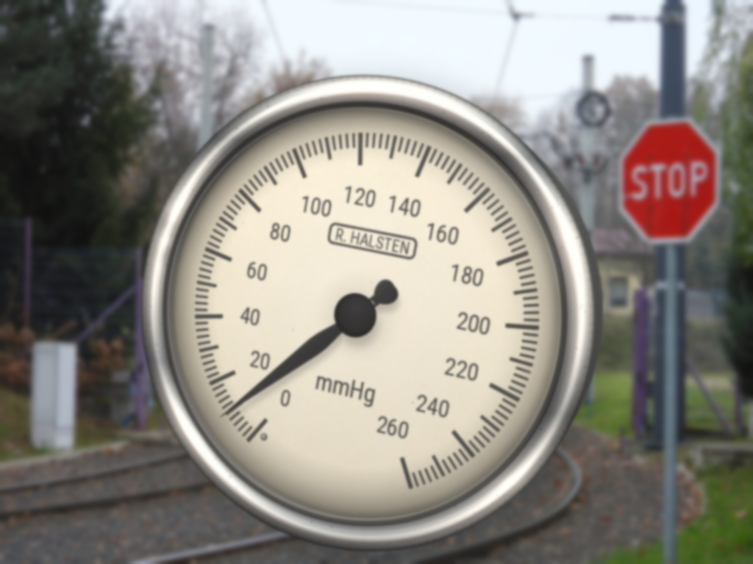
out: **10** mmHg
